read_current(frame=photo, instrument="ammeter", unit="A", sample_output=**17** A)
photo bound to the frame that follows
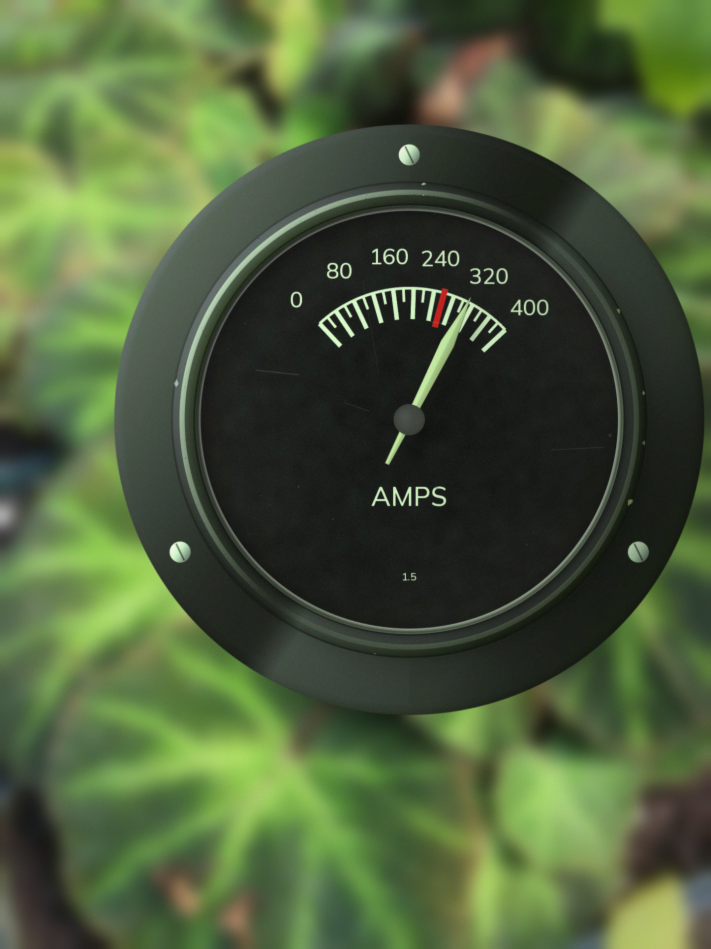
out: **310** A
